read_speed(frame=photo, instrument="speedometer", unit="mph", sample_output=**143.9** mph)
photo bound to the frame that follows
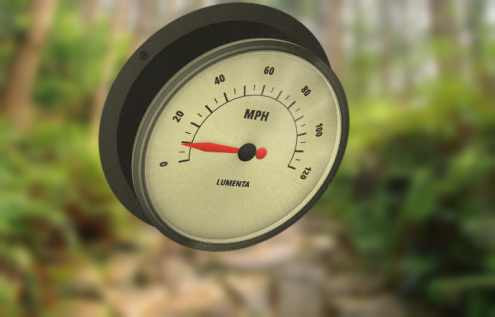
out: **10** mph
